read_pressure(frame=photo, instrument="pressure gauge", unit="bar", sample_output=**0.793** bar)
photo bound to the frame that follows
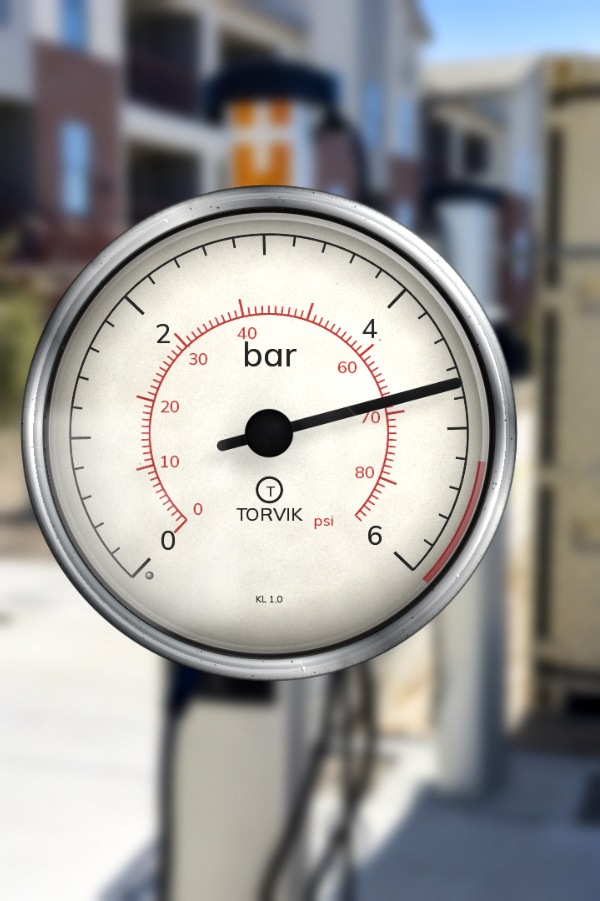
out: **4.7** bar
